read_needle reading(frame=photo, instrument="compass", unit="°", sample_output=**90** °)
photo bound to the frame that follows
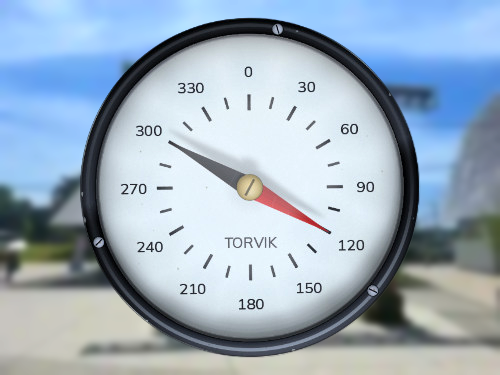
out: **120** °
